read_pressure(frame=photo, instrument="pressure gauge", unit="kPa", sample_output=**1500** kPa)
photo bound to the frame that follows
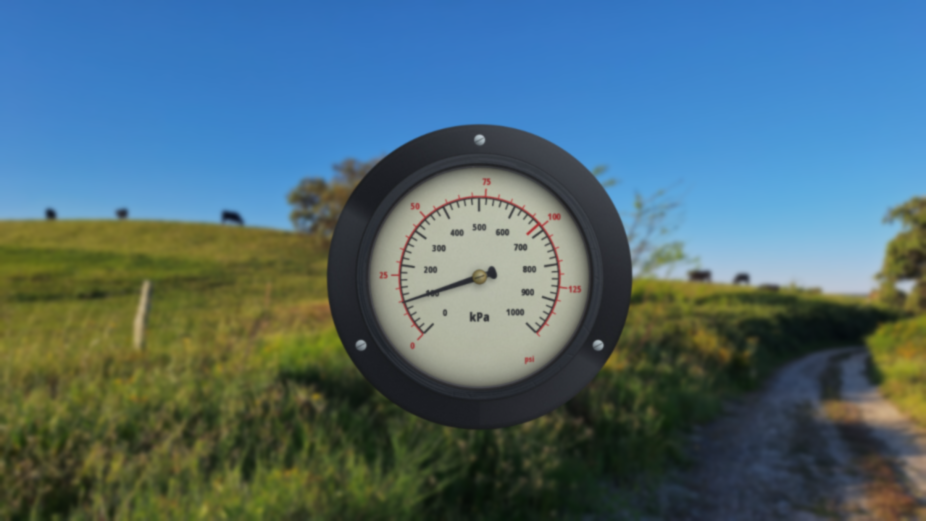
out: **100** kPa
